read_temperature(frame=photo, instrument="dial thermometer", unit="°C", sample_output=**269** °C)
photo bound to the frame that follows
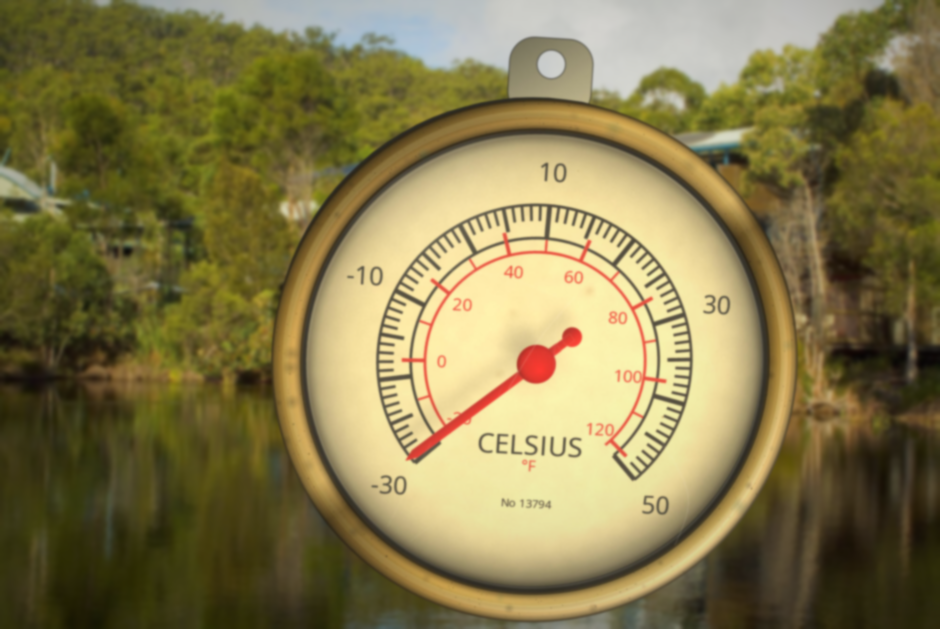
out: **-29** °C
